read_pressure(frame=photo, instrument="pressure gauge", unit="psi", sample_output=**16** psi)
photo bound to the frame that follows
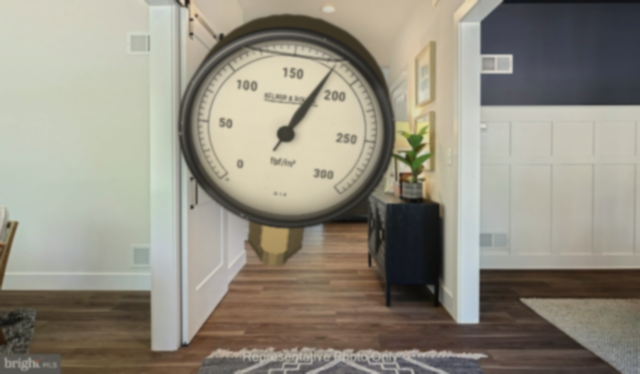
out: **180** psi
